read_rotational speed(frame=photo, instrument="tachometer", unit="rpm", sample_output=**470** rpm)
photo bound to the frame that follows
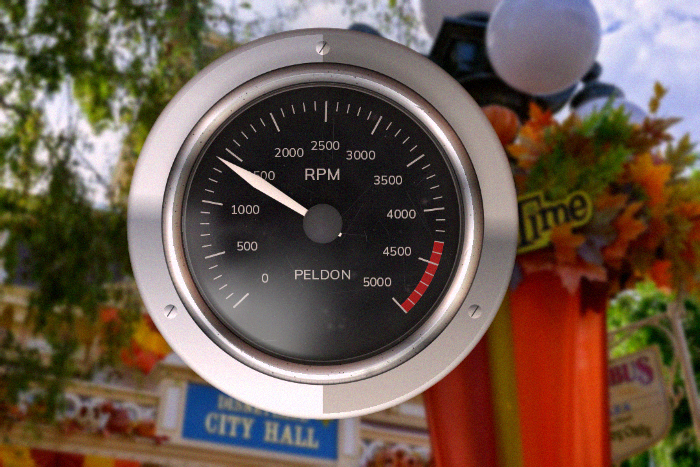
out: **1400** rpm
